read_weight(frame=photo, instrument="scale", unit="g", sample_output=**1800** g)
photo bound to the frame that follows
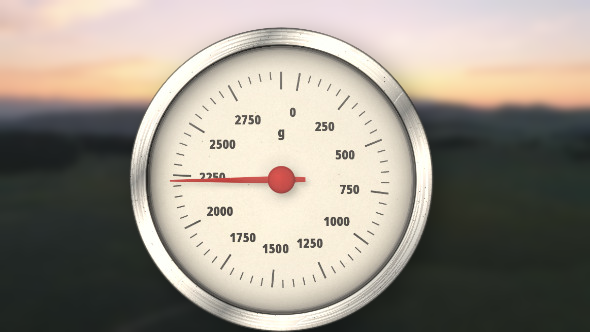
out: **2225** g
